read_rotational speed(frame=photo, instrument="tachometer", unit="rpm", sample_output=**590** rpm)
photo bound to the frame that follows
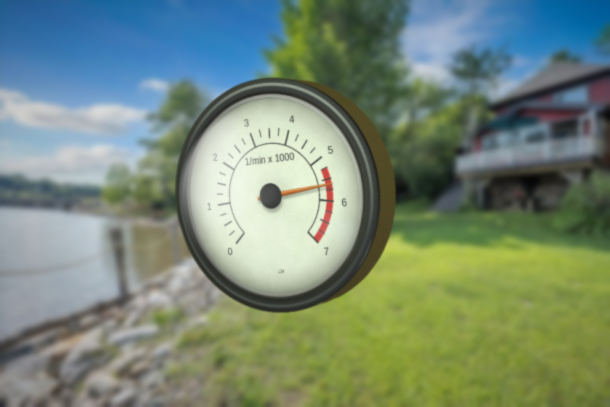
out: **5625** rpm
